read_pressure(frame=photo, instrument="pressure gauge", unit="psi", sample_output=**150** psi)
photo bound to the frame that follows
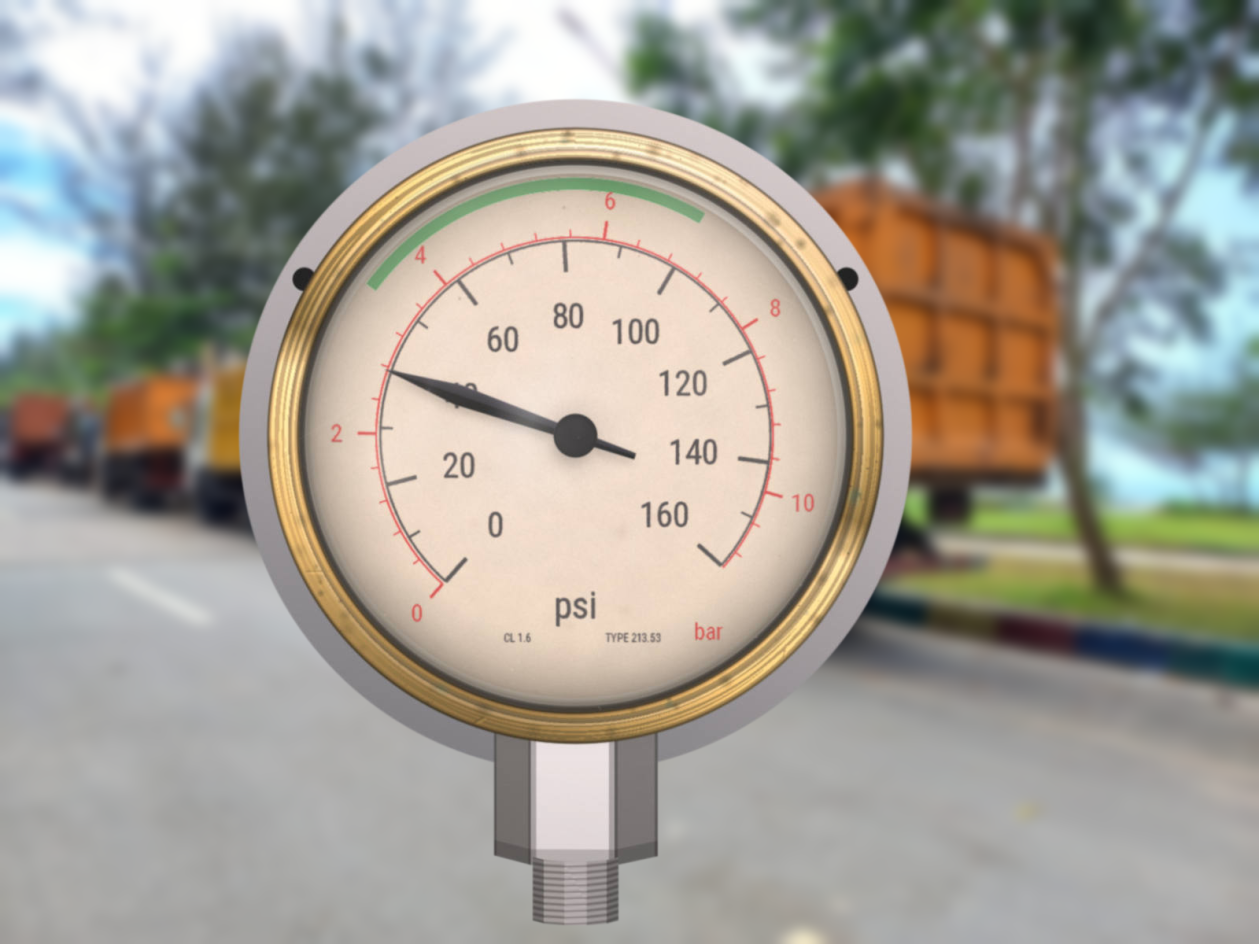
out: **40** psi
